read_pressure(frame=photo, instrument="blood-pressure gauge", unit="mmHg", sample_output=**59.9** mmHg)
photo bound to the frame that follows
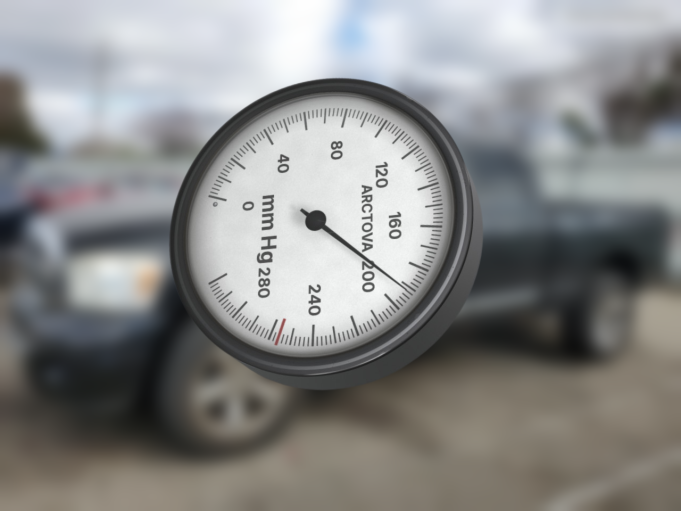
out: **192** mmHg
